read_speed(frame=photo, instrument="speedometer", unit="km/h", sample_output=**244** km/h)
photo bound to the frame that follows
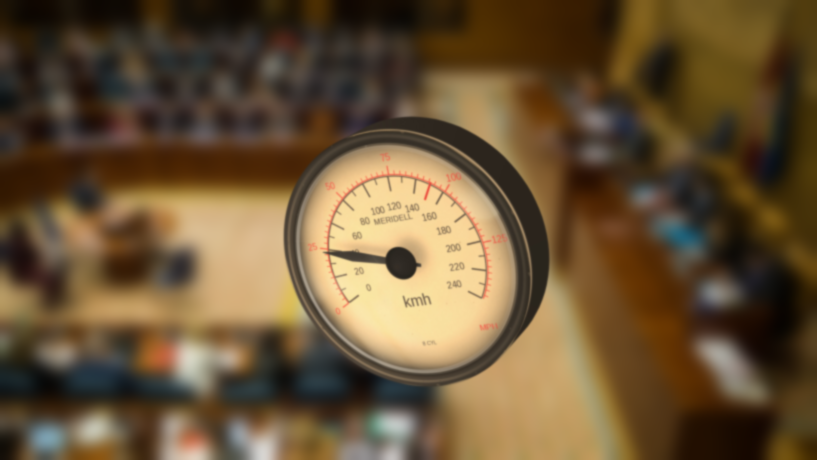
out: **40** km/h
